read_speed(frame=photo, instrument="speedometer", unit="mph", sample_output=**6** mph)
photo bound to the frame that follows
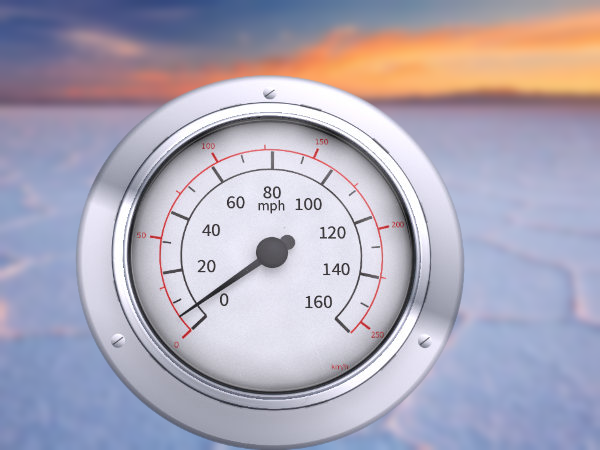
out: **5** mph
